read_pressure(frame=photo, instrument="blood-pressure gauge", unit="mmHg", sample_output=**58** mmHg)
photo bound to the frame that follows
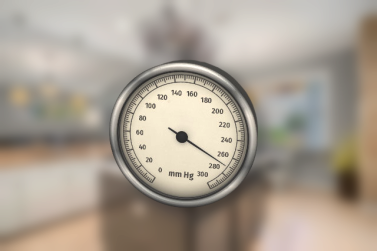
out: **270** mmHg
